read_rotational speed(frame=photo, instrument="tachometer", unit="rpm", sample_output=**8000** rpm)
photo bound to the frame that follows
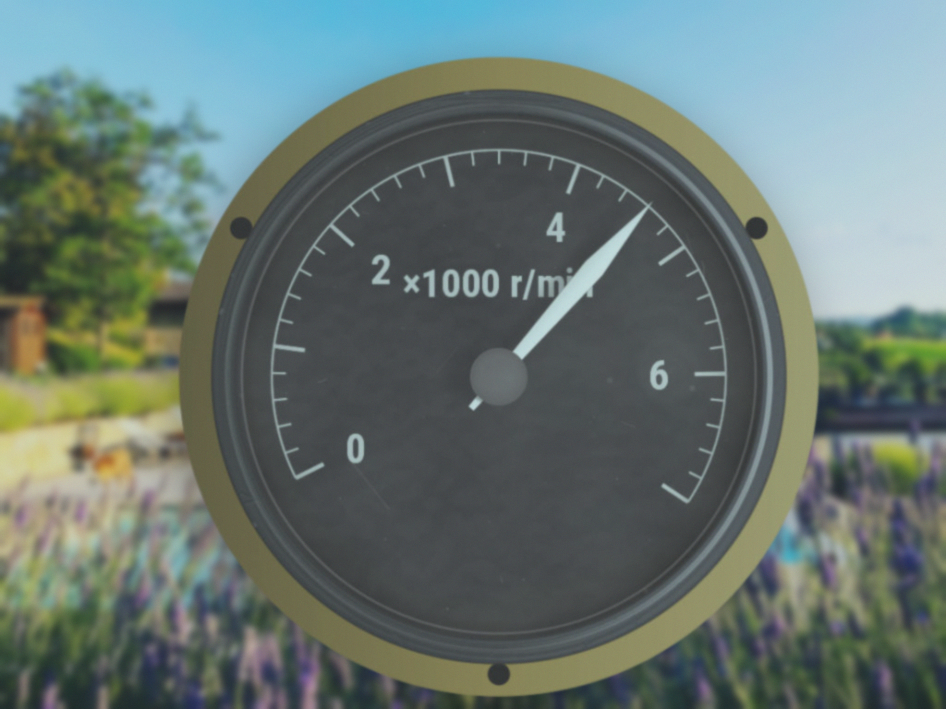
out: **4600** rpm
